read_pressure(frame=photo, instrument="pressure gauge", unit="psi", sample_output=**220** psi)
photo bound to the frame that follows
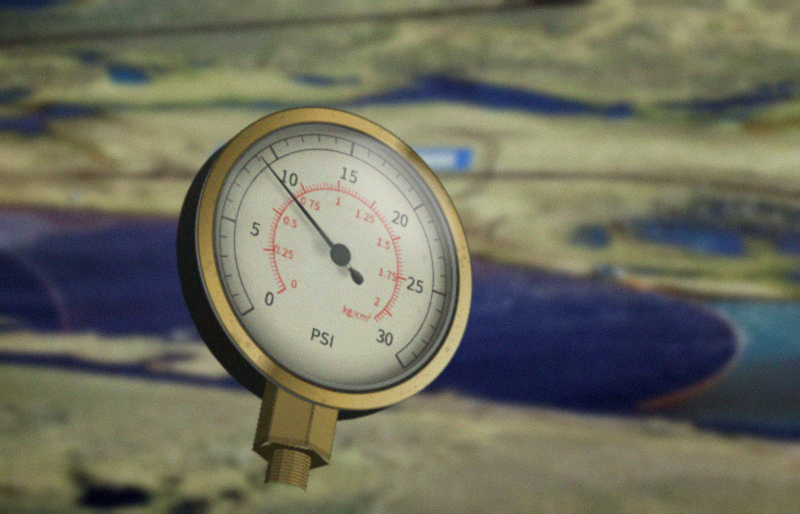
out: **9** psi
